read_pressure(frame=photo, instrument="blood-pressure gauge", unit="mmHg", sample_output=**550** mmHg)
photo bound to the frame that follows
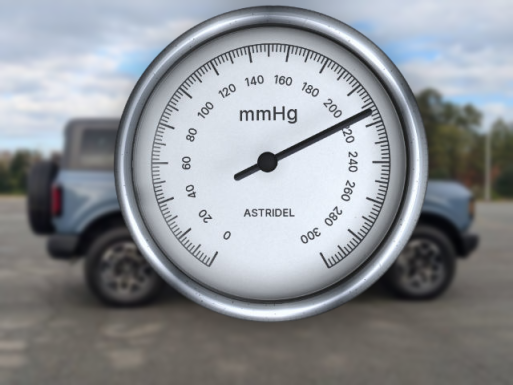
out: **214** mmHg
